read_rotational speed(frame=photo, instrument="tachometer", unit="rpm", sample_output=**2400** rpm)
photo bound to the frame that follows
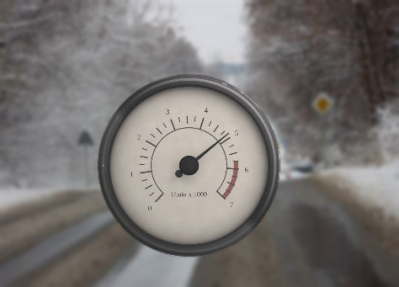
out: **4875** rpm
